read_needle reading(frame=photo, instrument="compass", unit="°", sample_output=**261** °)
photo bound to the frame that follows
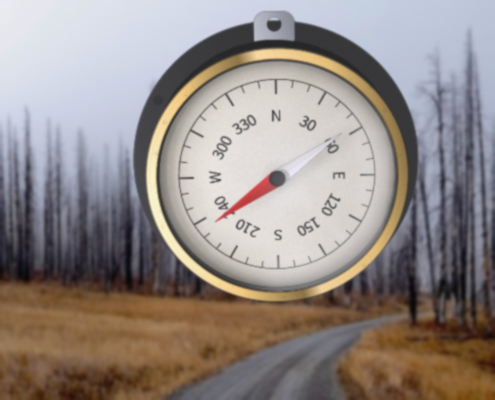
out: **235** °
